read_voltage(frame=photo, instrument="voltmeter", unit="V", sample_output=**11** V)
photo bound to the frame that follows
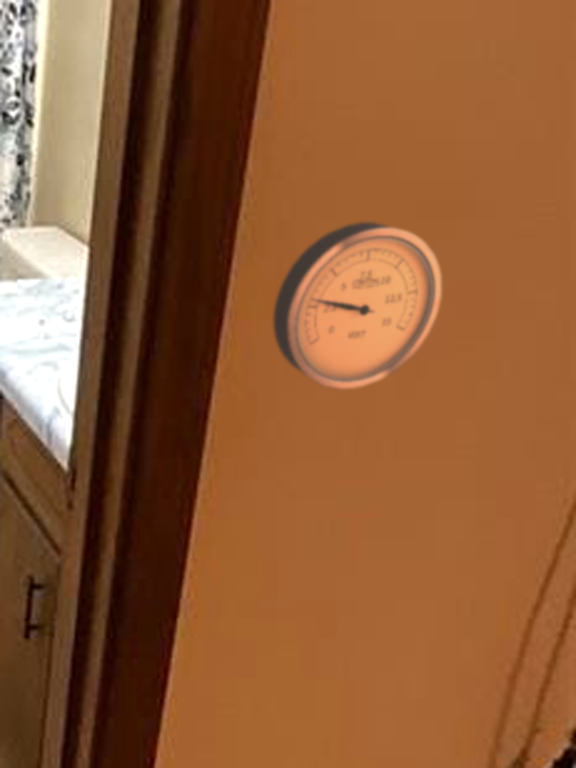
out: **3** V
